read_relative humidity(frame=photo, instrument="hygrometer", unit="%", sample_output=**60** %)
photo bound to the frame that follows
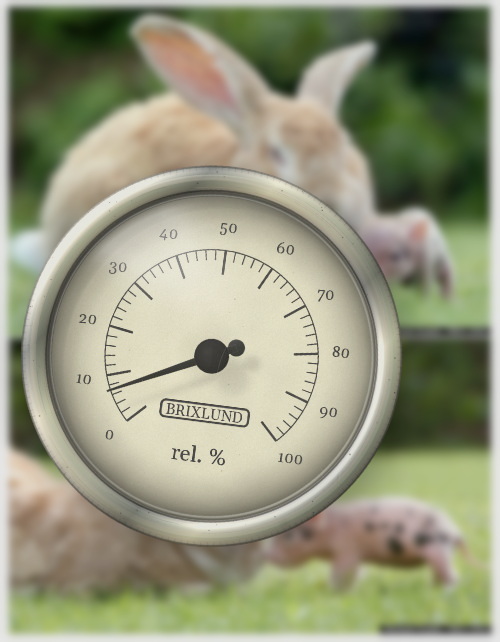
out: **7** %
